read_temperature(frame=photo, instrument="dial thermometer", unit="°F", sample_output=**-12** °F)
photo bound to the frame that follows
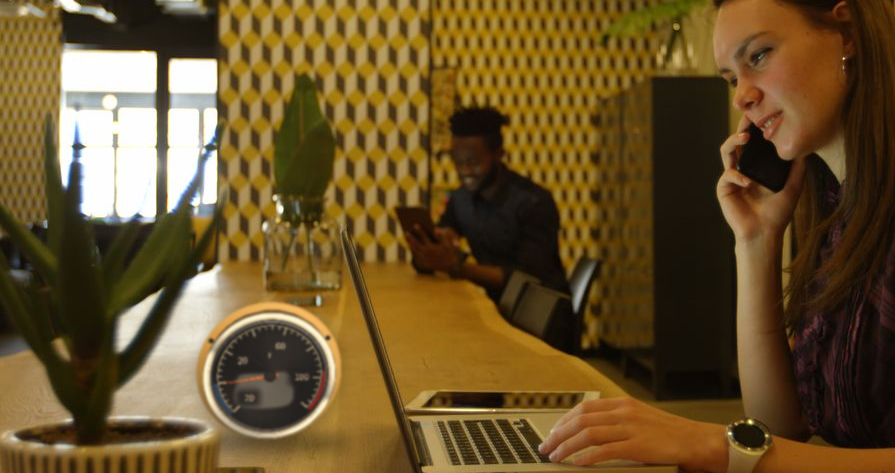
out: **0** °F
